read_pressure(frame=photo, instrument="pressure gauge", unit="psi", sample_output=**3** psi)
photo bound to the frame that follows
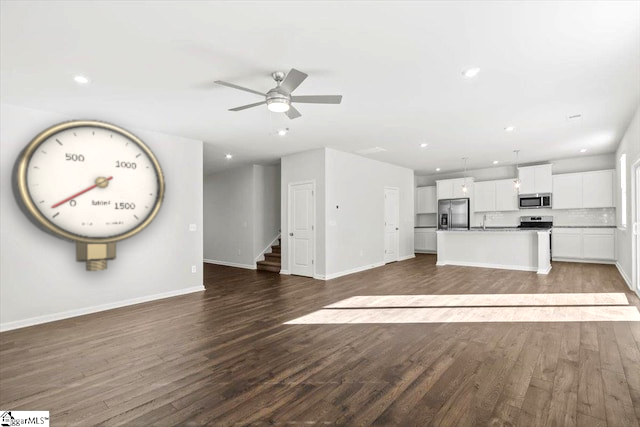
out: **50** psi
